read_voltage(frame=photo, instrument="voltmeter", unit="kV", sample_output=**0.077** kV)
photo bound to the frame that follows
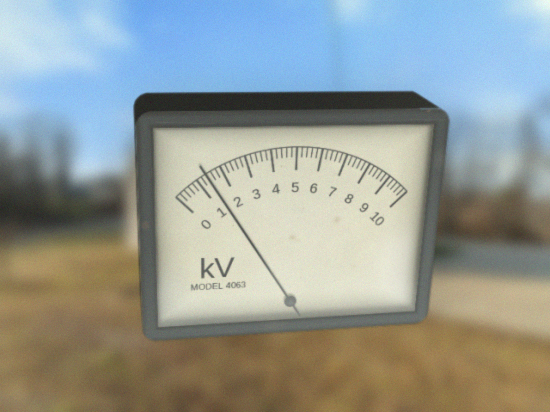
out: **1.4** kV
